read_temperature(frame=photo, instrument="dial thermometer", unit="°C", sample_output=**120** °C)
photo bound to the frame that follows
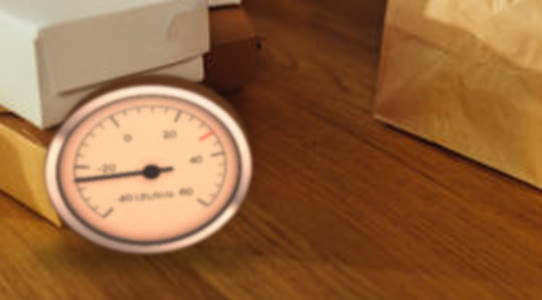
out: **-24** °C
